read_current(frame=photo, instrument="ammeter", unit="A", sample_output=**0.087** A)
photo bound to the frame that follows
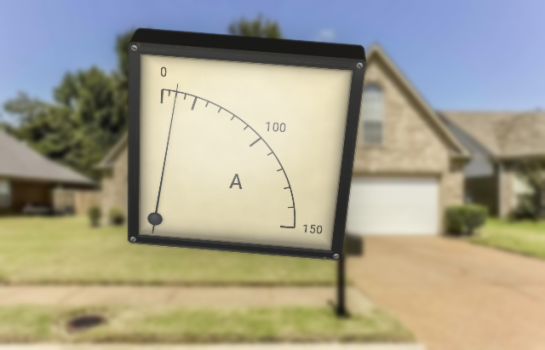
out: **30** A
